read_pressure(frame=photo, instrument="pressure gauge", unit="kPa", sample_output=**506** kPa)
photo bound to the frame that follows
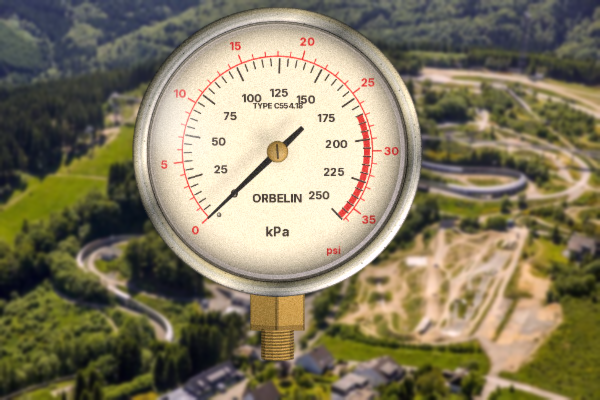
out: **0** kPa
